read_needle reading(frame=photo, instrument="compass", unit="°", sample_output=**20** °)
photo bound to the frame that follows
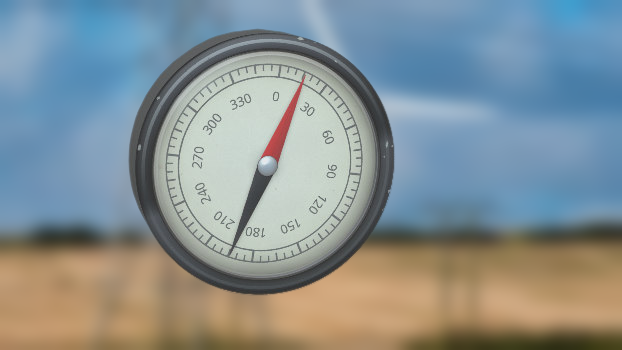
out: **15** °
